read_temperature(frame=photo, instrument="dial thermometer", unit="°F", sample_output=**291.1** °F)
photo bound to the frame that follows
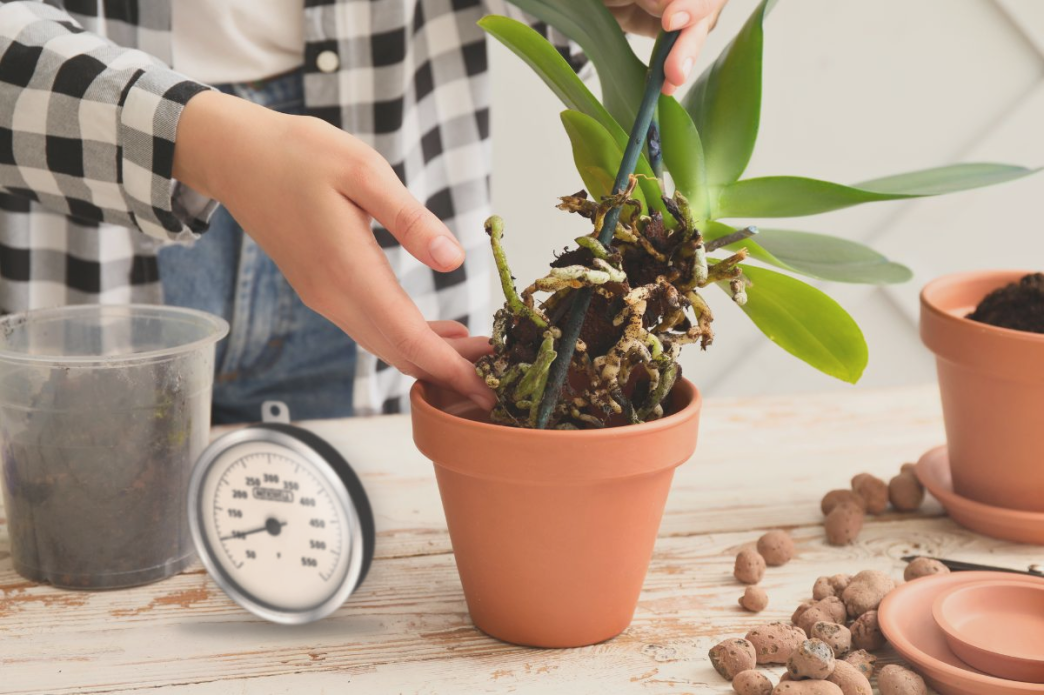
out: **100** °F
